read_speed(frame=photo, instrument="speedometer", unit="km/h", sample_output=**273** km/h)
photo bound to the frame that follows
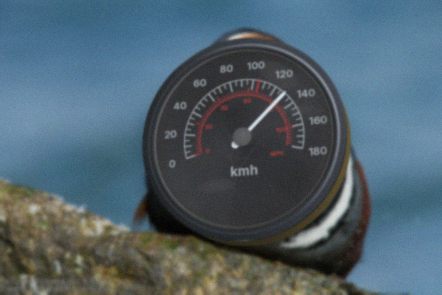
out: **130** km/h
